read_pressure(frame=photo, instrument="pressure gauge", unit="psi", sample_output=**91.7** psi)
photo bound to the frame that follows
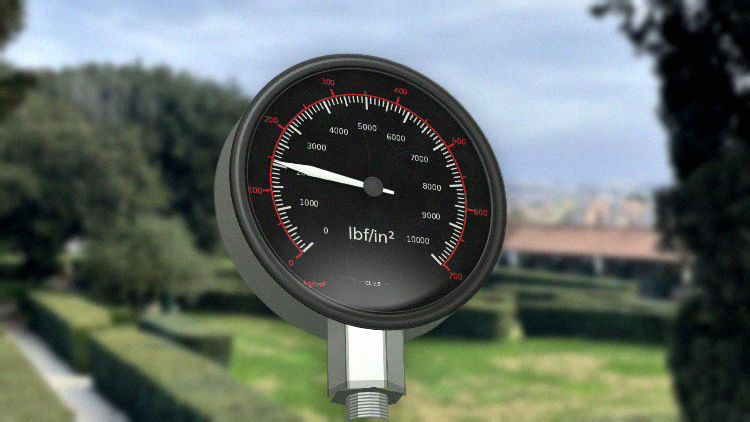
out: **2000** psi
